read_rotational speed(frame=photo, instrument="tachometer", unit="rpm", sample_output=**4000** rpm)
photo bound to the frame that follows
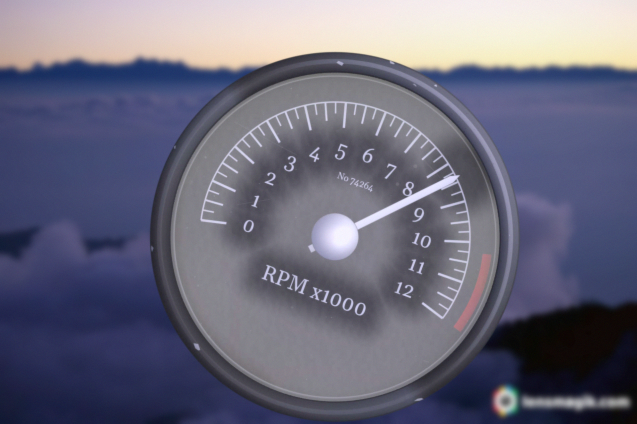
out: **8375** rpm
